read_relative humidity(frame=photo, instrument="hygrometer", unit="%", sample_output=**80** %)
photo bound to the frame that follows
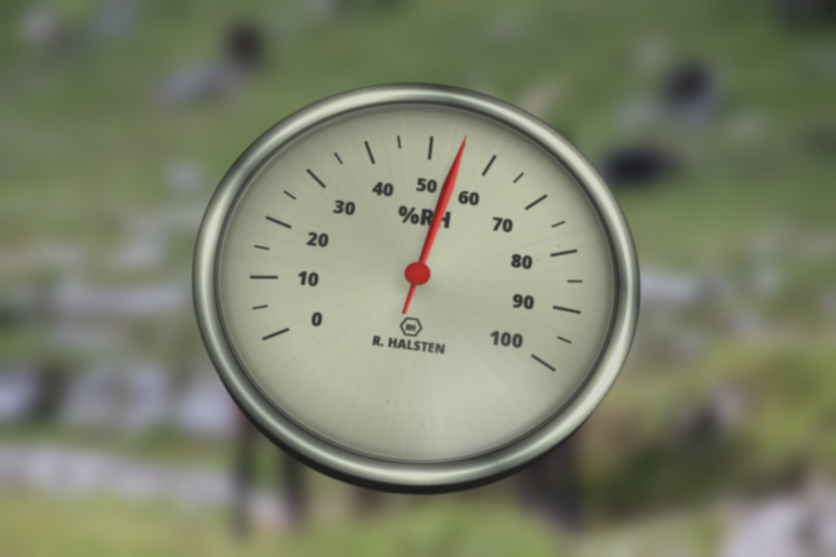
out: **55** %
